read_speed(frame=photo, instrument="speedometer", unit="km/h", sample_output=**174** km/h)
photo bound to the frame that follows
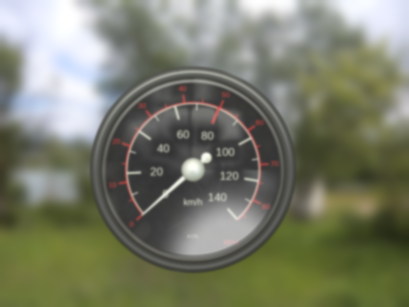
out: **0** km/h
